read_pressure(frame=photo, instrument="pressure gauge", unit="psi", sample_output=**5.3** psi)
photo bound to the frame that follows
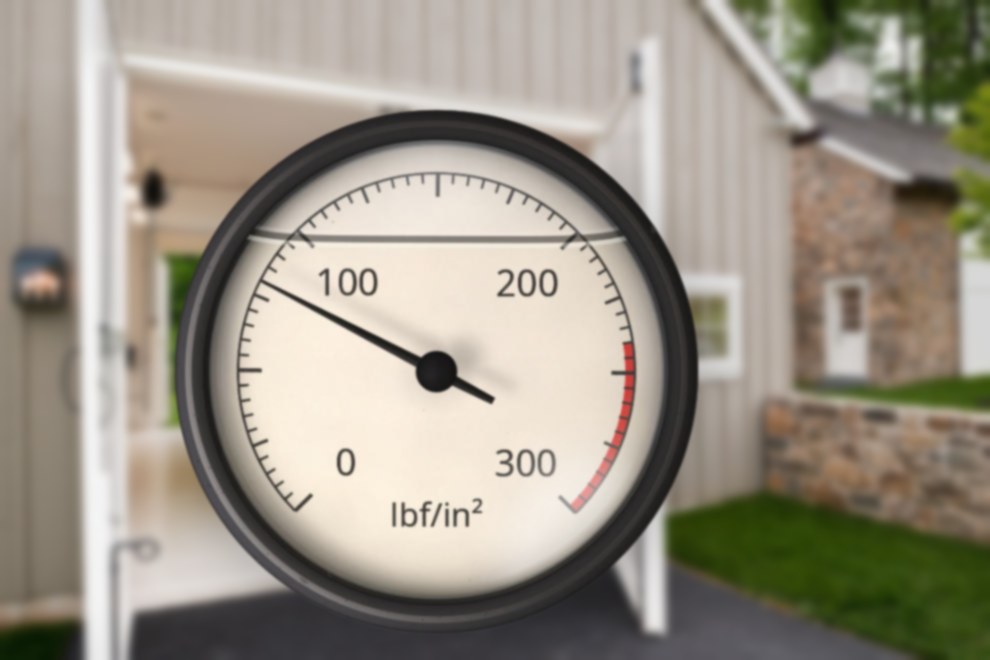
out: **80** psi
